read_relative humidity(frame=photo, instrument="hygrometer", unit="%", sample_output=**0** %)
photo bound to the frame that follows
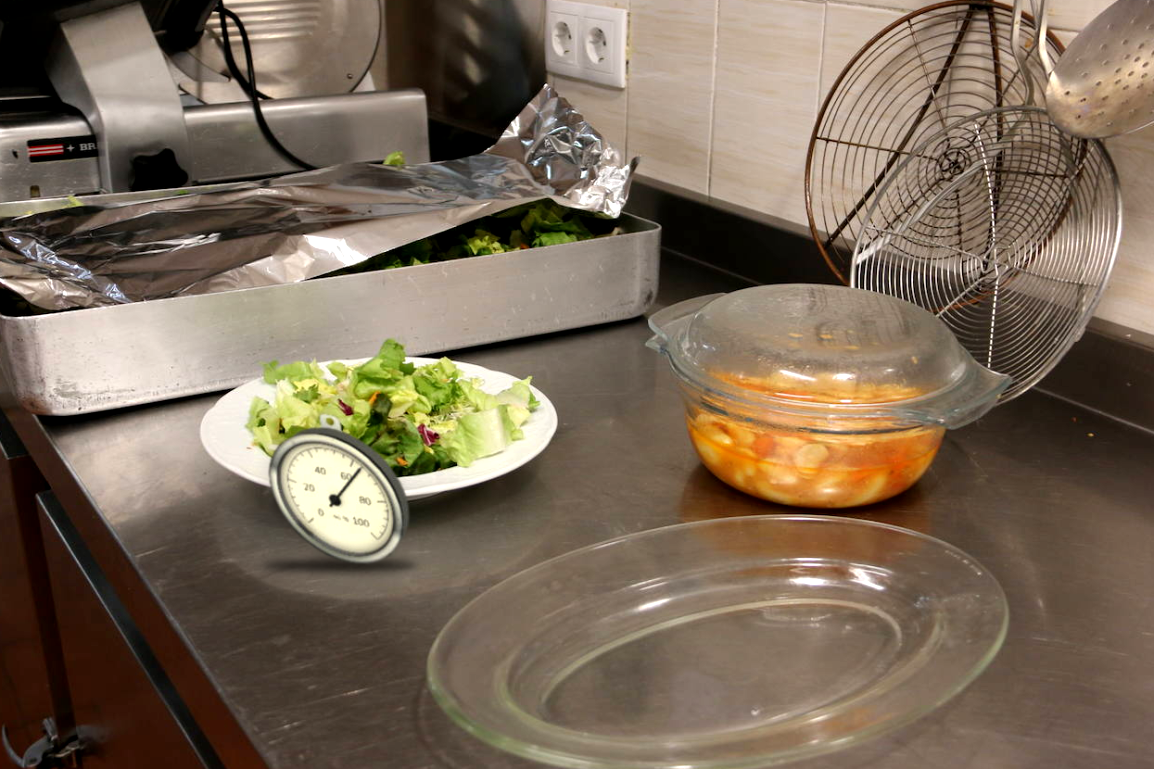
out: **64** %
